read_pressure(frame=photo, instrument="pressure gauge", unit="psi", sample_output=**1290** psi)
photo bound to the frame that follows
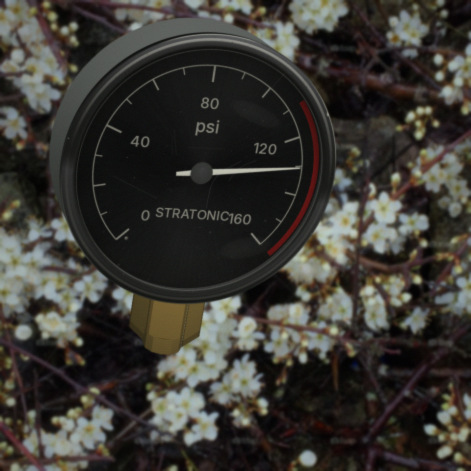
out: **130** psi
